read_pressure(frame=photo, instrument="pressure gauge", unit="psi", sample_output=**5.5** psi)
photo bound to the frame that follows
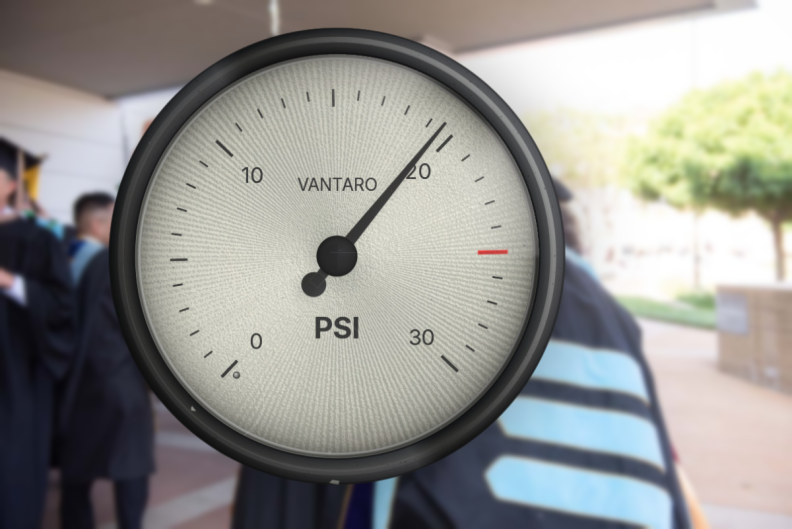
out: **19.5** psi
